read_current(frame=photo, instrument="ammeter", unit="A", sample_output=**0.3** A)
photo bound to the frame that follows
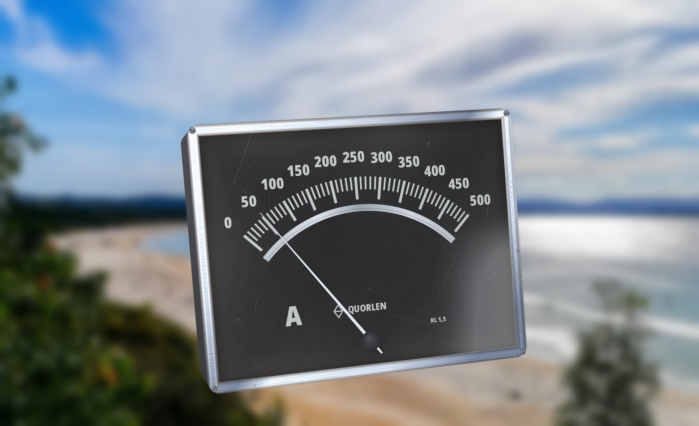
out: **50** A
